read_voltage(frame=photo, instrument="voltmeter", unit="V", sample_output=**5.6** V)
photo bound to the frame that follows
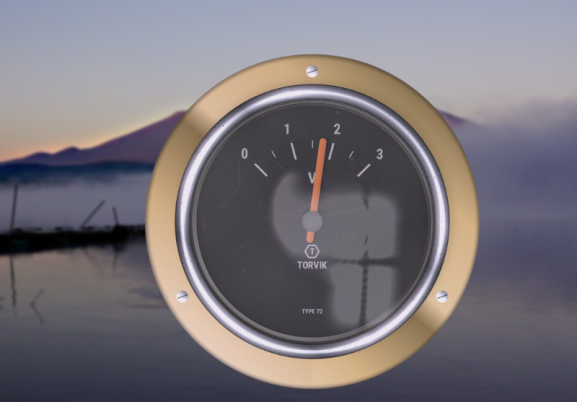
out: **1.75** V
